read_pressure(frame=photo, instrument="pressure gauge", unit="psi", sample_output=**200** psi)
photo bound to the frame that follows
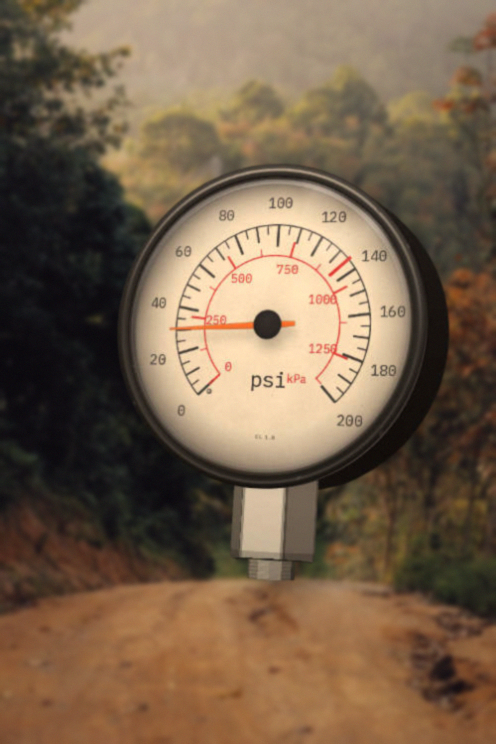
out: **30** psi
